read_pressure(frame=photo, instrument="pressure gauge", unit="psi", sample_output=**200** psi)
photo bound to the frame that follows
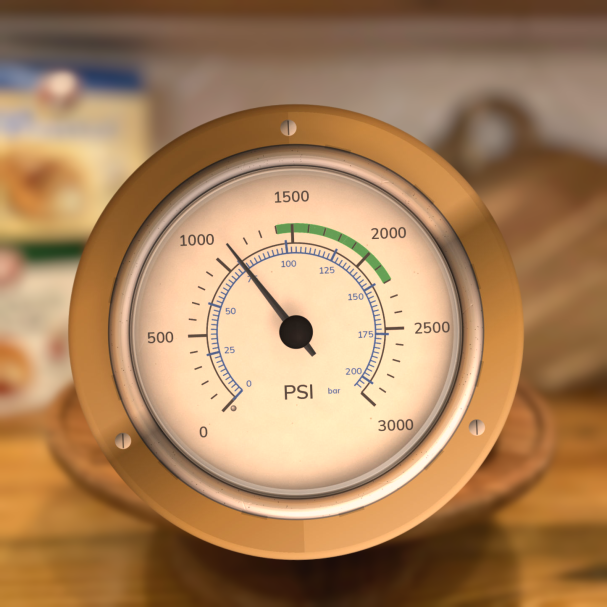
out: **1100** psi
